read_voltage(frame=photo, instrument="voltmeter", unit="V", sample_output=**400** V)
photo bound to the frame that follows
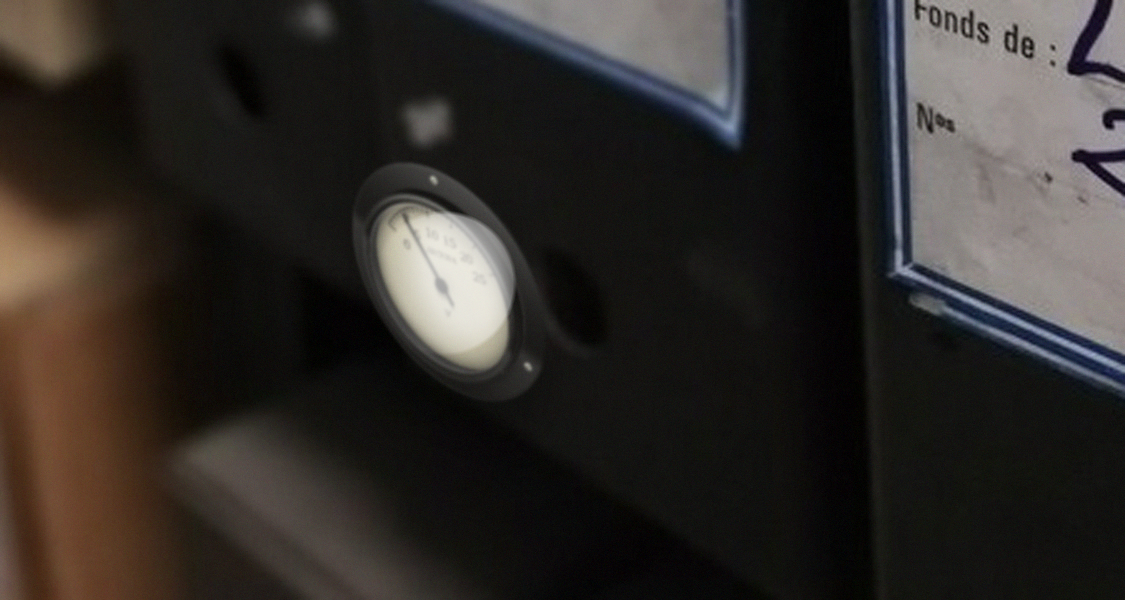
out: **5** V
